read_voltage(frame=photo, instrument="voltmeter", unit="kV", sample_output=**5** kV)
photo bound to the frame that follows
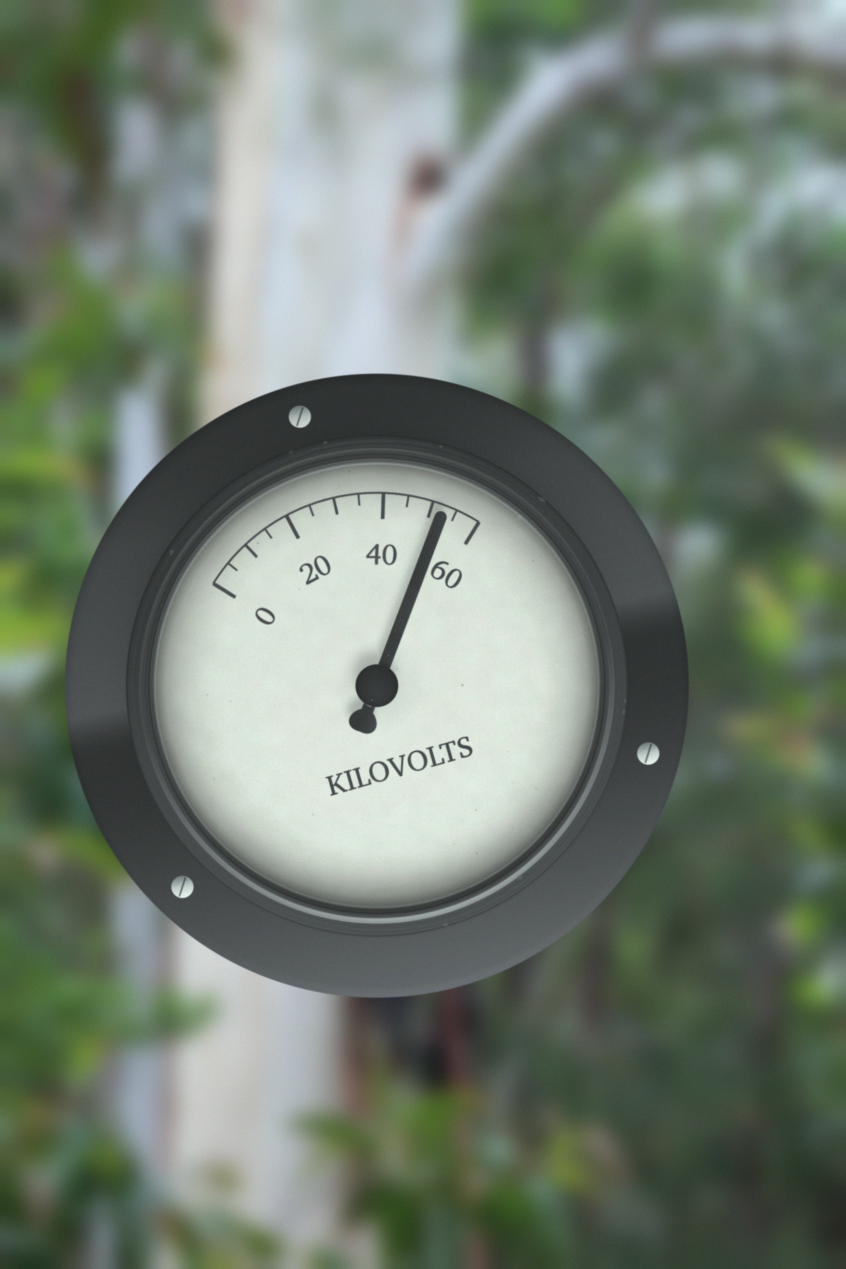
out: **52.5** kV
